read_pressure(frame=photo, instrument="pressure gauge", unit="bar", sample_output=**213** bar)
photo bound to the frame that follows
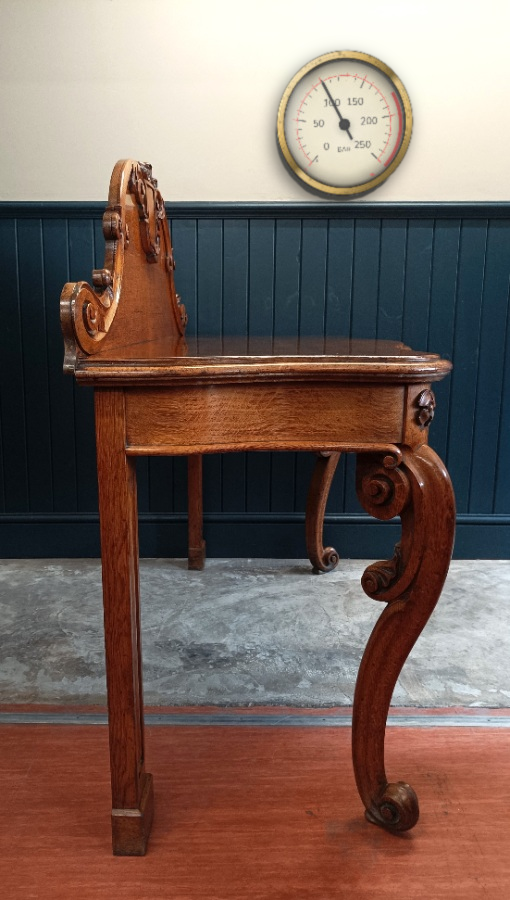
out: **100** bar
